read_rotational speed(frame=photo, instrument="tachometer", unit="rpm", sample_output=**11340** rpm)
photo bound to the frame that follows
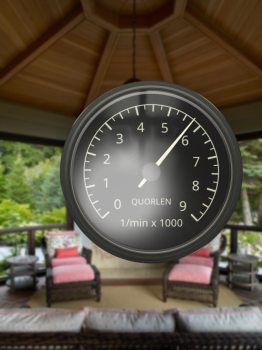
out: **5750** rpm
